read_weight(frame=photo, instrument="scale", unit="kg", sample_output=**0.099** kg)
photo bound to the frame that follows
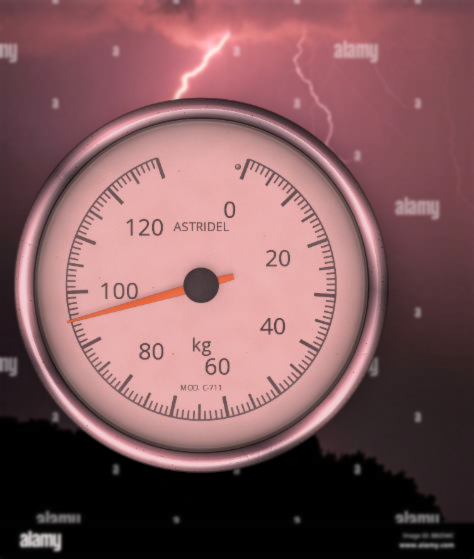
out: **95** kg
